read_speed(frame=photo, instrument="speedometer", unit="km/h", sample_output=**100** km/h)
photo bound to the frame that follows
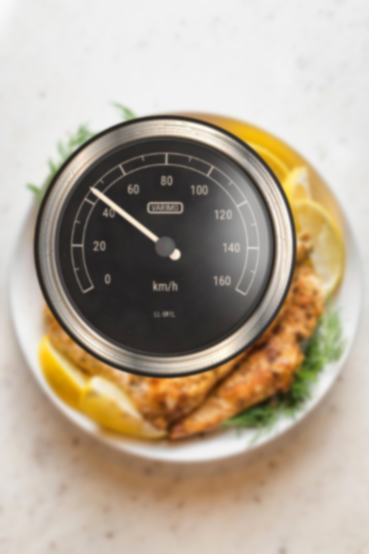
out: **45** km/h
